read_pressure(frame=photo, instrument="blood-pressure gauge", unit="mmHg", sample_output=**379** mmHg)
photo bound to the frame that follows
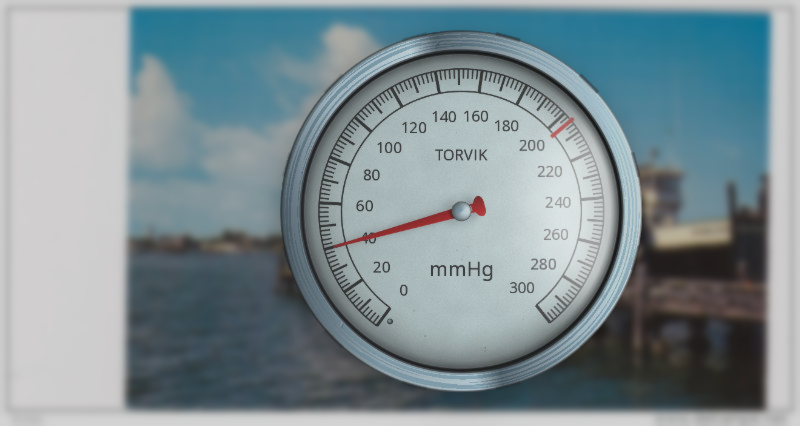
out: **40** mmHg
